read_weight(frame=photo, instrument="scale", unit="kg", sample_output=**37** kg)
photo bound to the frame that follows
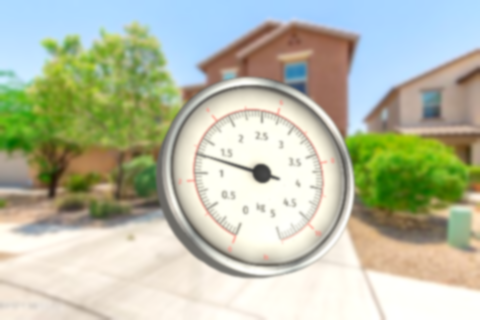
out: **1.25** kg
